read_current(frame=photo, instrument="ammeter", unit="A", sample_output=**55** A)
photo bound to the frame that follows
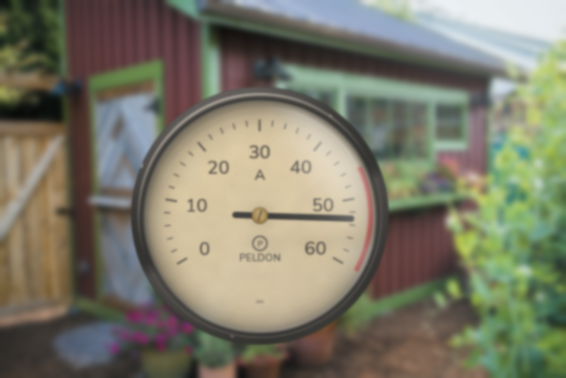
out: **53** A
